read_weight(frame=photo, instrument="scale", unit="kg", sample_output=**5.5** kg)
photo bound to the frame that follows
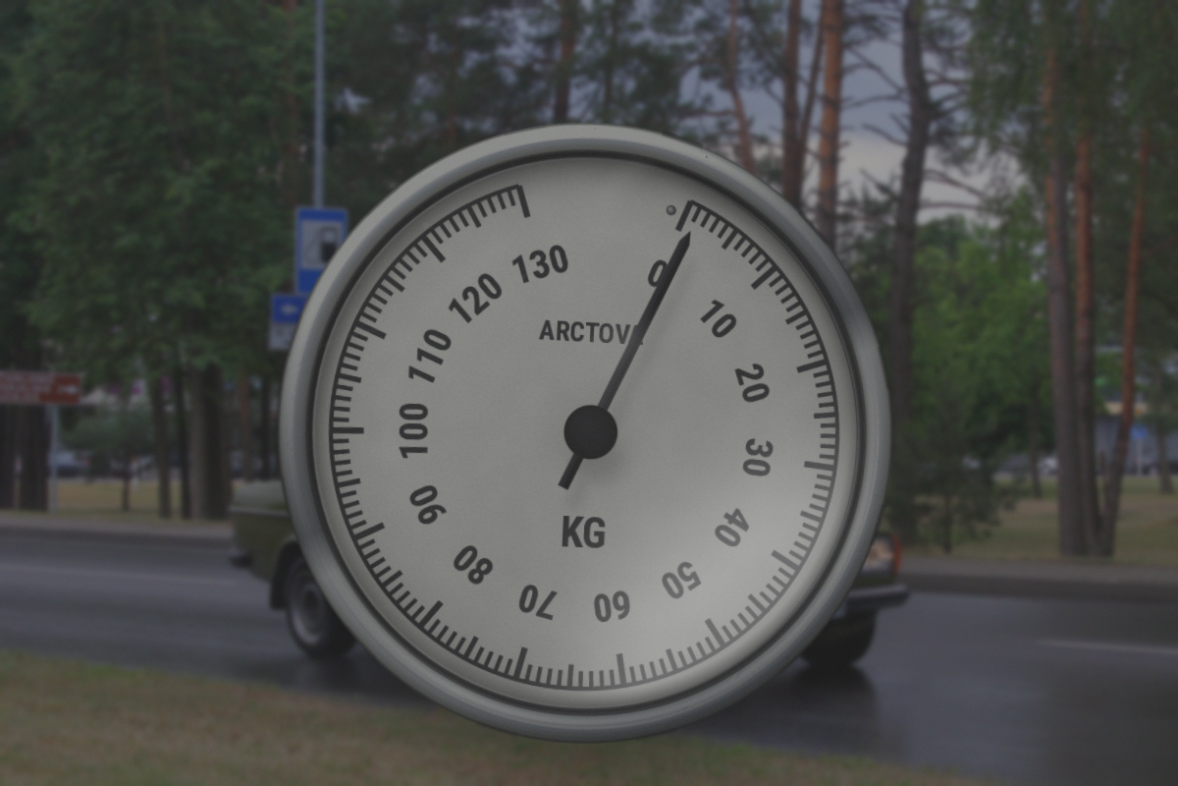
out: **1** kg
